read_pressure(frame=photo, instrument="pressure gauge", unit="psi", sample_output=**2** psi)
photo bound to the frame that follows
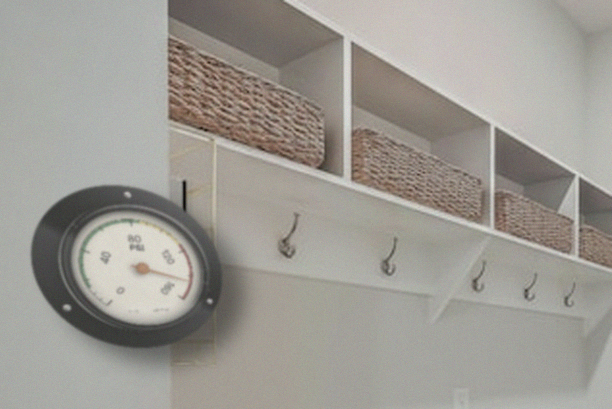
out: **145** psi
